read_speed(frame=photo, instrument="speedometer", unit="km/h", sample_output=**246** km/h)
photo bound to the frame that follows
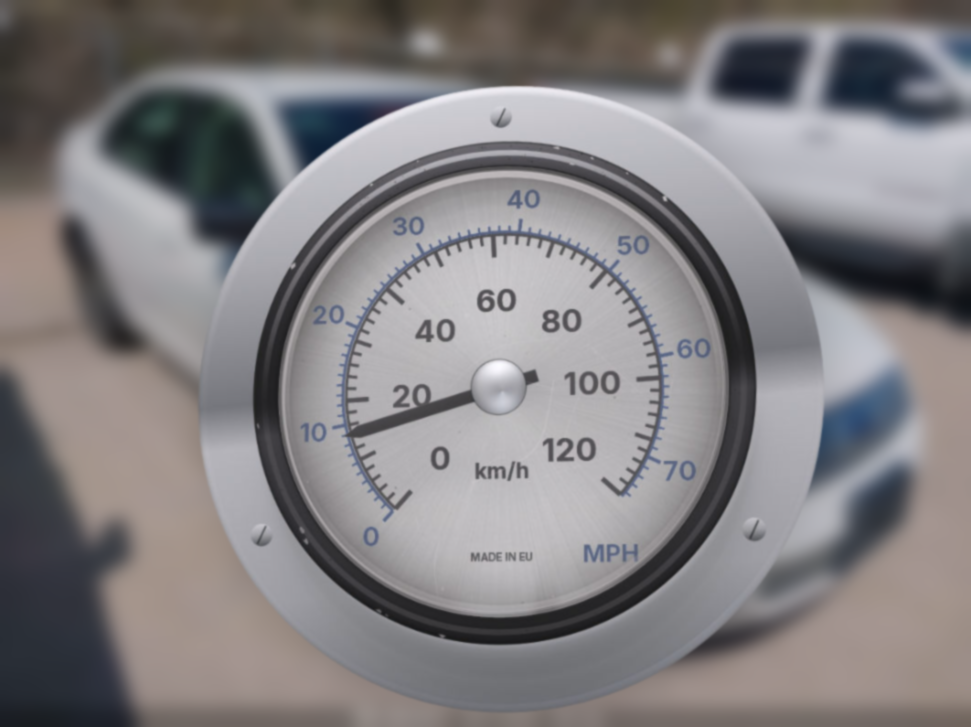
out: **14** km/h
